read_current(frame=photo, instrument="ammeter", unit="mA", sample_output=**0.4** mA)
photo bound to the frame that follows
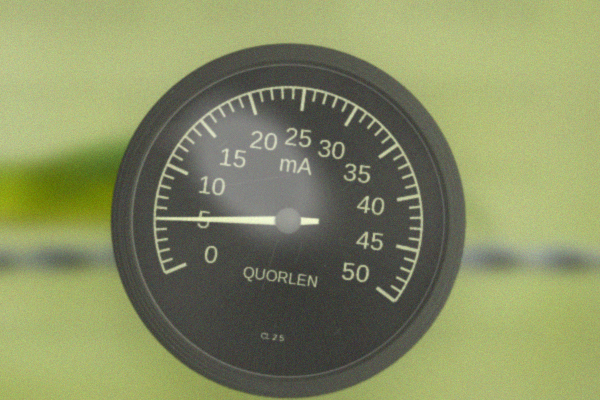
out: **5** mA
